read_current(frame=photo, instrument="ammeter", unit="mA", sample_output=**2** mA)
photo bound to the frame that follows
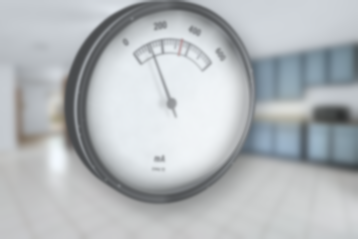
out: **100** mA
